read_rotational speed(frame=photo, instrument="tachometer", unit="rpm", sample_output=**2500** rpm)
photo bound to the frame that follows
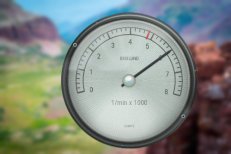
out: **6000** rpm
